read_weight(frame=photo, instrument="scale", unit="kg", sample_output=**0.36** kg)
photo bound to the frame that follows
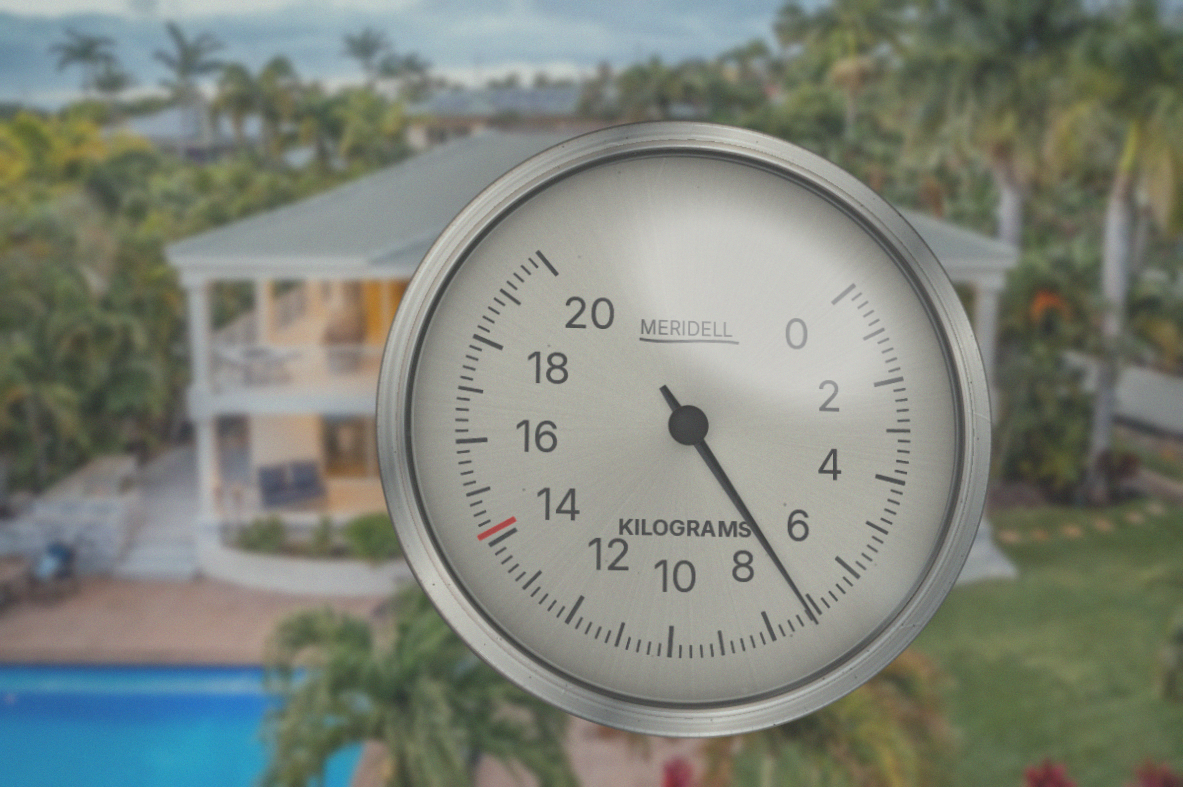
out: **7.2** kg
